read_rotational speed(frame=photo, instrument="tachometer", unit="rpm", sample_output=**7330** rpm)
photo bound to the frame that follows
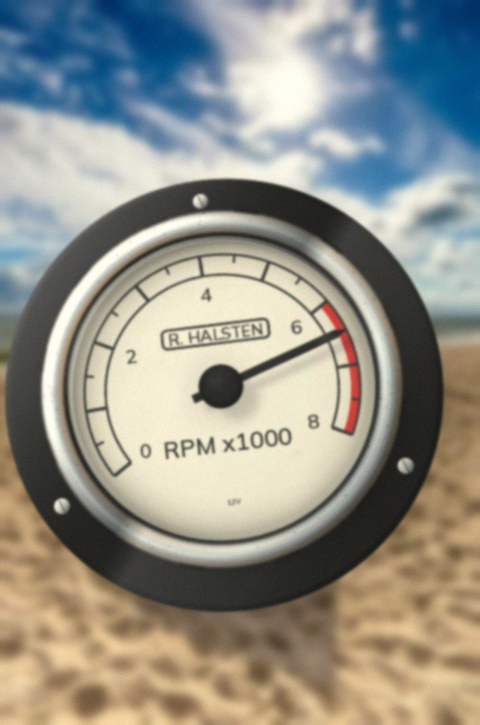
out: **6500** rpm
